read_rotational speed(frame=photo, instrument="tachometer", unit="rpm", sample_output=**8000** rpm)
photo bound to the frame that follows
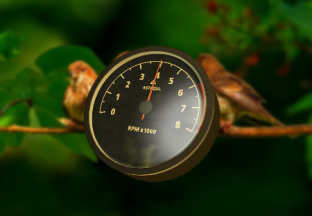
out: **4000** rpm
